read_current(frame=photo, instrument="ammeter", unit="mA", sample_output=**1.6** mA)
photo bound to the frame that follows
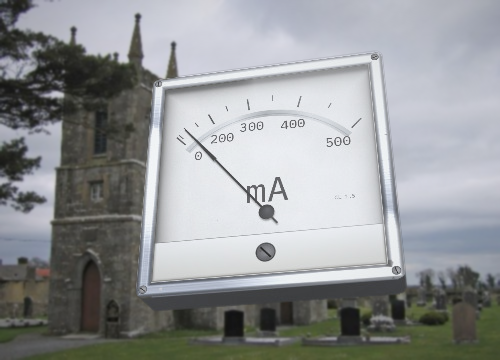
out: **100** mA
